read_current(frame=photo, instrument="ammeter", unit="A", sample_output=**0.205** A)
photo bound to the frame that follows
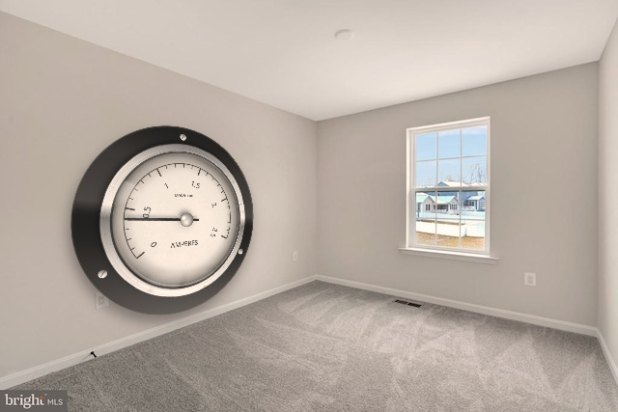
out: **0.4** A
